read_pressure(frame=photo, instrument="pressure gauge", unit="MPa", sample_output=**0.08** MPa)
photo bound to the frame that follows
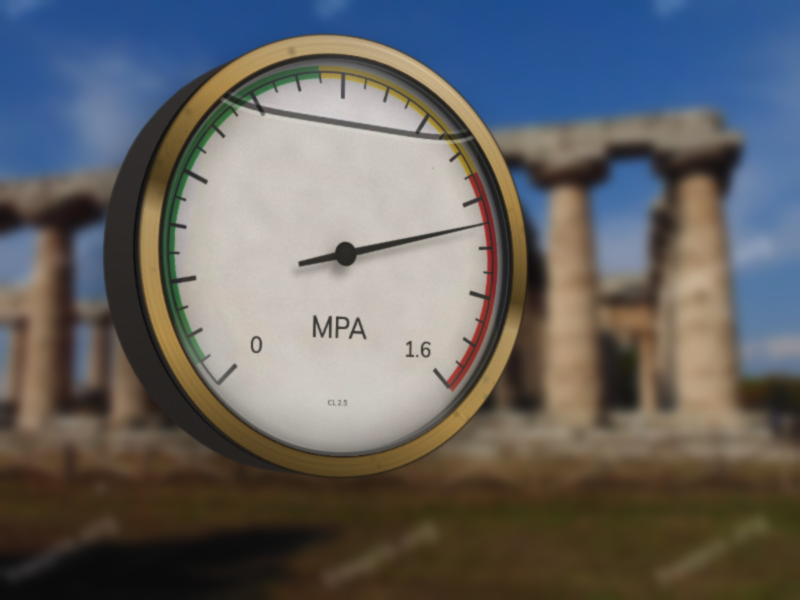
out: **1.25** MPa
